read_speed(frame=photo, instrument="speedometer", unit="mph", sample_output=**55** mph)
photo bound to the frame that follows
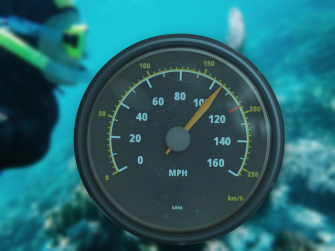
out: **105** mph
